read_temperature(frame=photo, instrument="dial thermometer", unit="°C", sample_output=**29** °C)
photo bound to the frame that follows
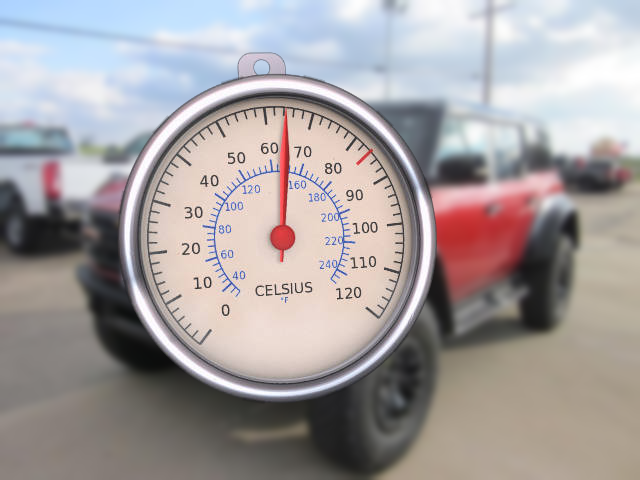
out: **64** °C
